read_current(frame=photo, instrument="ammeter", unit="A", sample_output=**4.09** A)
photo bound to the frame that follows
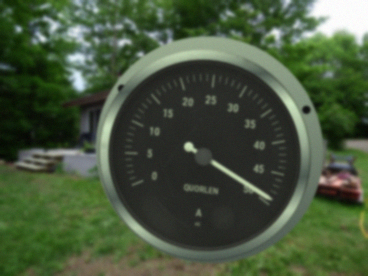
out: **49** A
